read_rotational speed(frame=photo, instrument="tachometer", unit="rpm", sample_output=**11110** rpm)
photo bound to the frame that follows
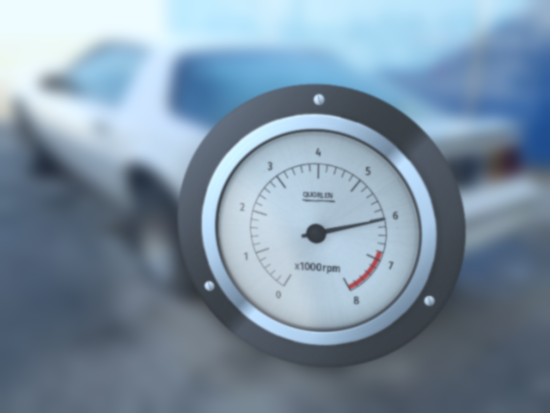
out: **6000** rpm
